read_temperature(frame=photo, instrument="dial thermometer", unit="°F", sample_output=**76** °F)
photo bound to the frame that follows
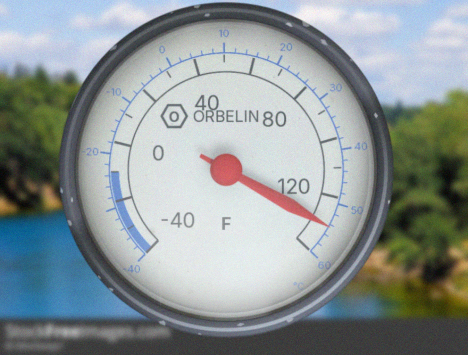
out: **130** °F
